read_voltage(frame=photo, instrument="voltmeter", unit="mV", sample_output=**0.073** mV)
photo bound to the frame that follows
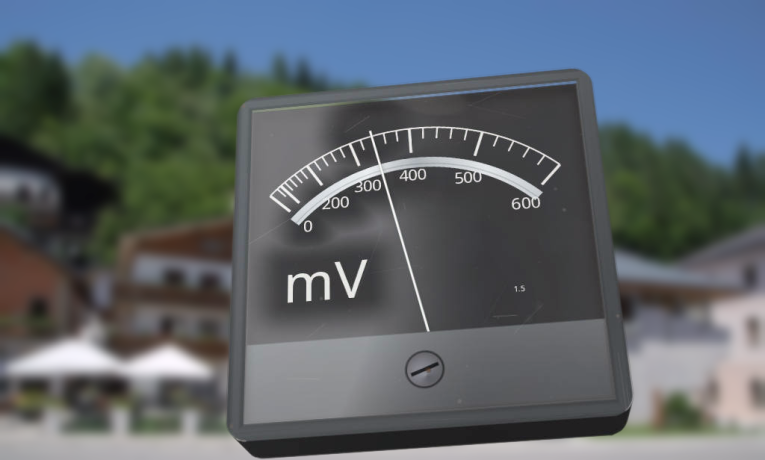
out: **340** mV
